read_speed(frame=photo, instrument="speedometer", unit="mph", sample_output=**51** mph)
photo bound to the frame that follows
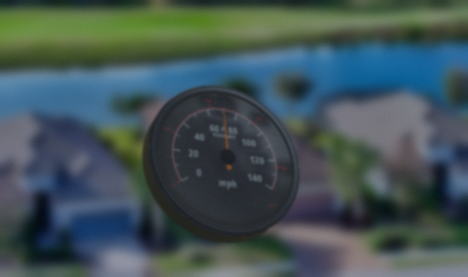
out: **70** mph
